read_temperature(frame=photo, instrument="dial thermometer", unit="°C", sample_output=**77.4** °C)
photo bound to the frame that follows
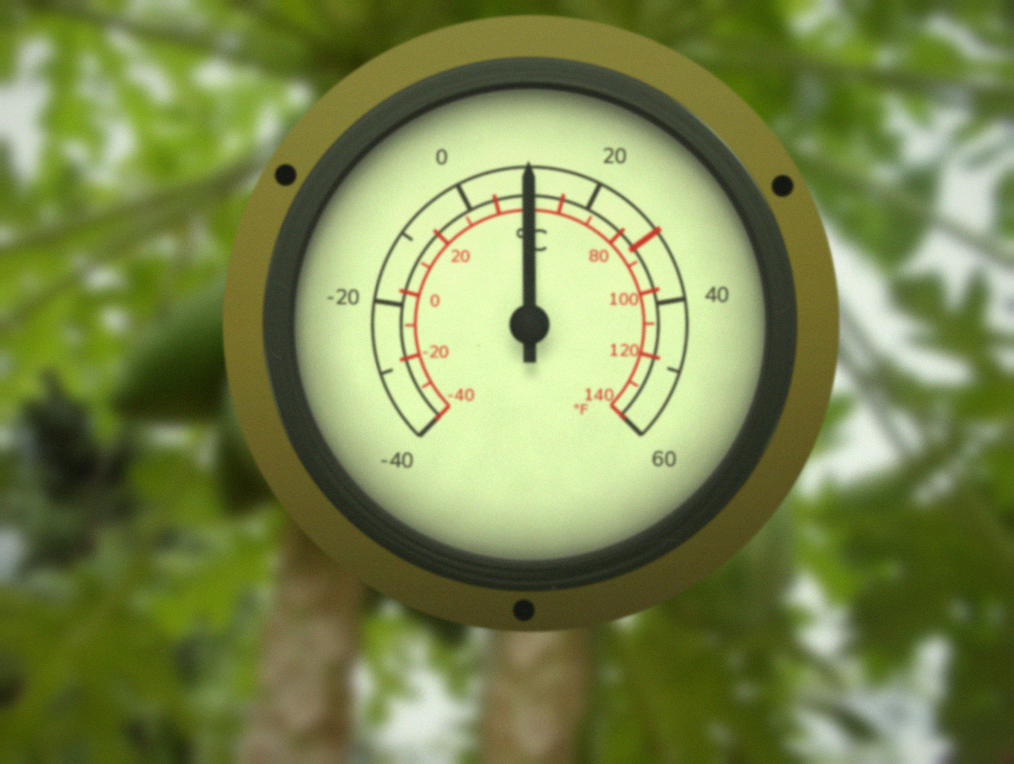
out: **10** °C
